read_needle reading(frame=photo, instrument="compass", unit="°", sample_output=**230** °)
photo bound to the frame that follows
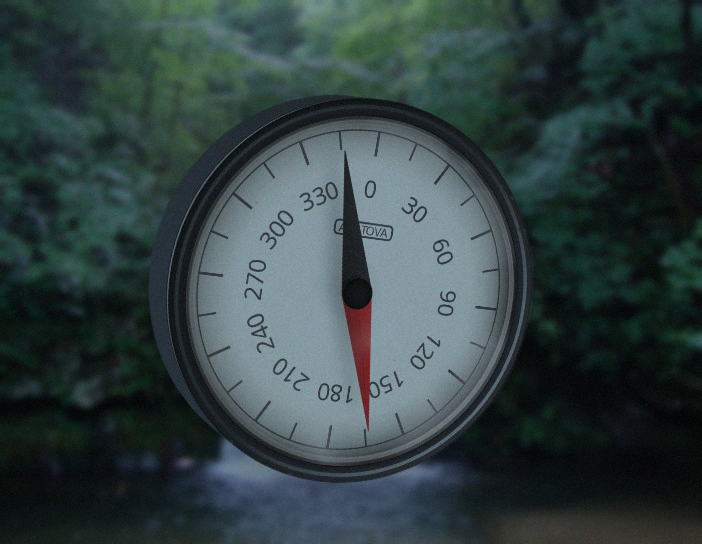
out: **165** °
